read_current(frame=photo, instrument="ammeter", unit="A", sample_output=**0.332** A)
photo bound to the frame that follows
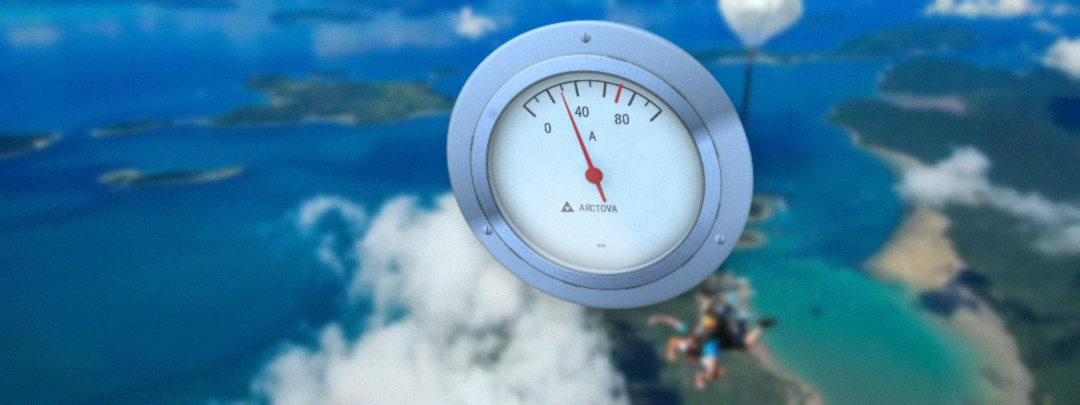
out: **30** A
